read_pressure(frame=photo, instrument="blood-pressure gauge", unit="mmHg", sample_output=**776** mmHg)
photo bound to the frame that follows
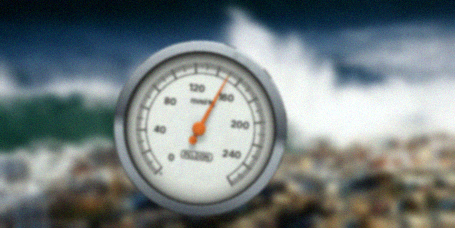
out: **150** mmHg
